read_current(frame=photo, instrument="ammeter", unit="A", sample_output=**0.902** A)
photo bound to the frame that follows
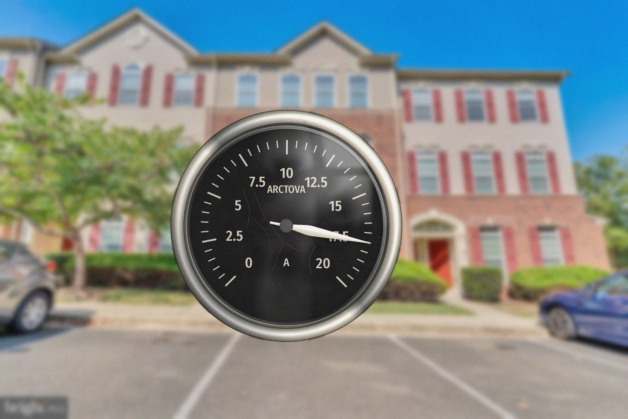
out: **17.5** A
